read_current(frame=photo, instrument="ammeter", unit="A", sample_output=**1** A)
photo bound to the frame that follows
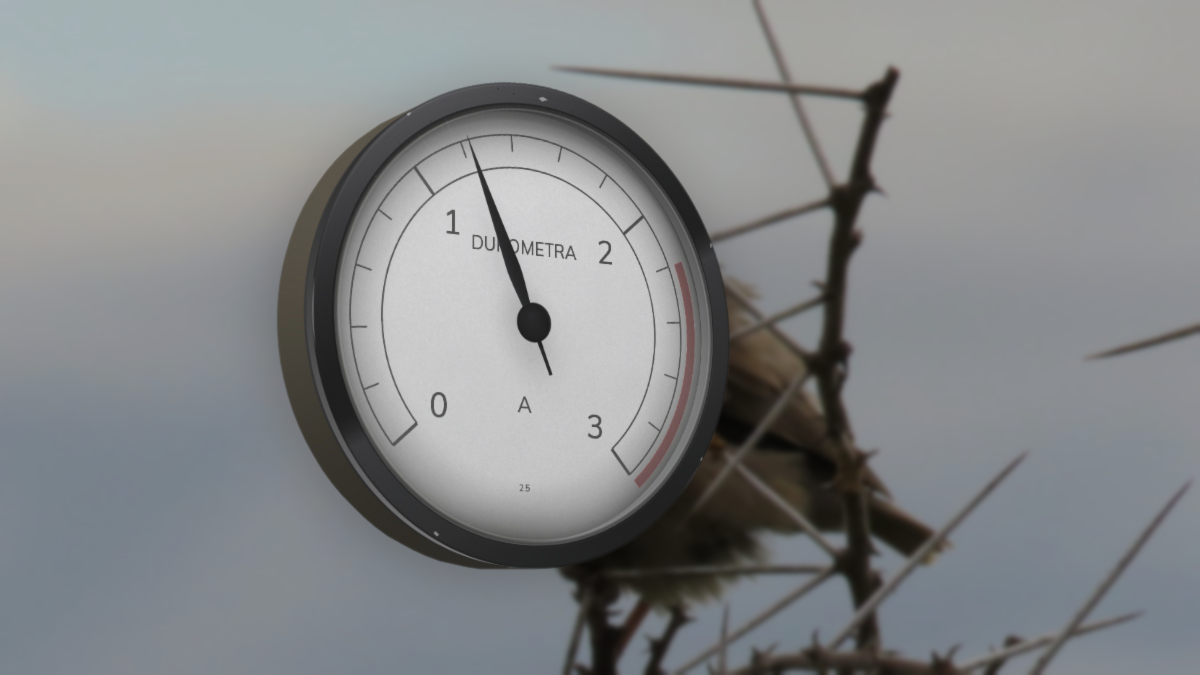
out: **1.2** A
